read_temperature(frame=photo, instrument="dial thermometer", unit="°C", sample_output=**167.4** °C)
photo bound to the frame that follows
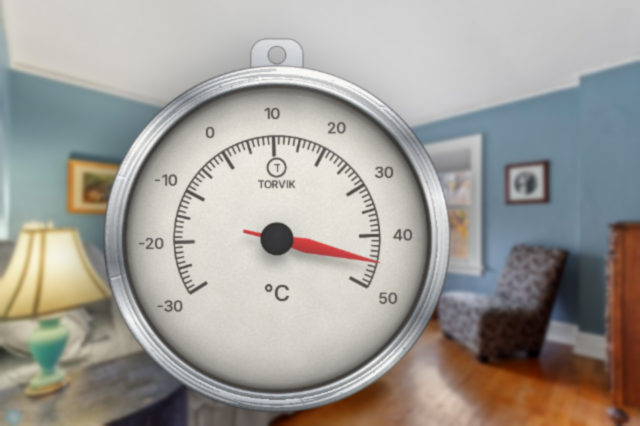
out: **45** °C
